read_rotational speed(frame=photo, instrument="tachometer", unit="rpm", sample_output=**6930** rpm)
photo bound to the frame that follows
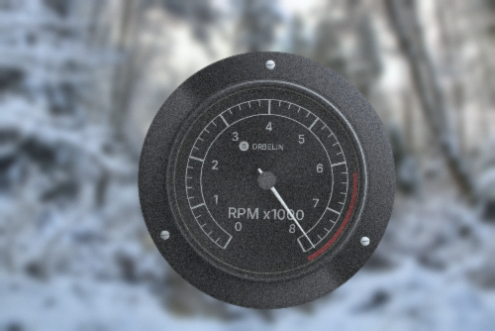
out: **7800** rpm
